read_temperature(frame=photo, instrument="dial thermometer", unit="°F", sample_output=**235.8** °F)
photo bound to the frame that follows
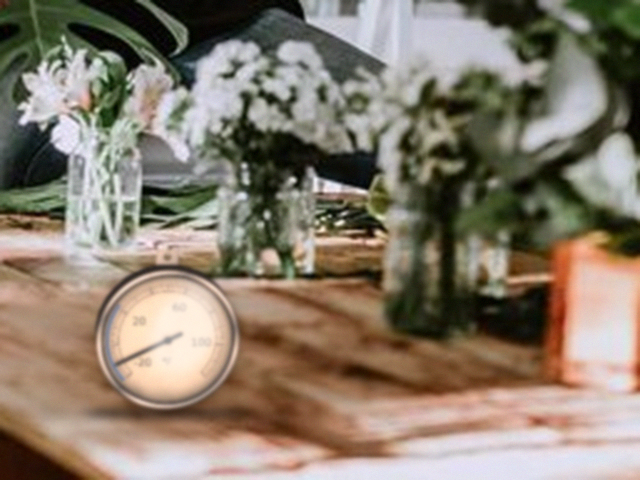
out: **-10** °F
